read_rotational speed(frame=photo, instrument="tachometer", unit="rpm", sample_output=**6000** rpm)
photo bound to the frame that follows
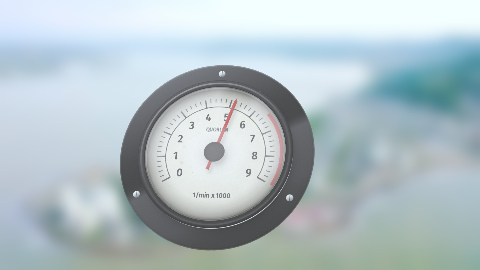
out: **5200** rpm
